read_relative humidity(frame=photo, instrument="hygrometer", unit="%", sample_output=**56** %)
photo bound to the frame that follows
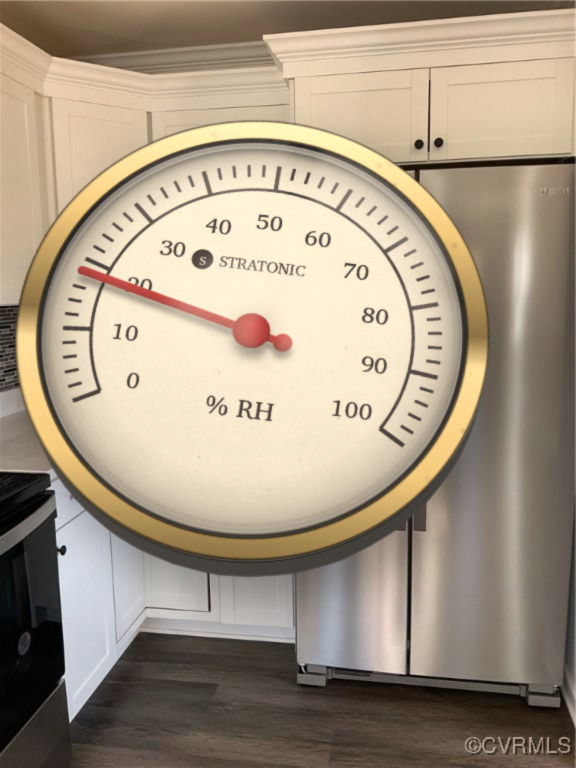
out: **18** %
